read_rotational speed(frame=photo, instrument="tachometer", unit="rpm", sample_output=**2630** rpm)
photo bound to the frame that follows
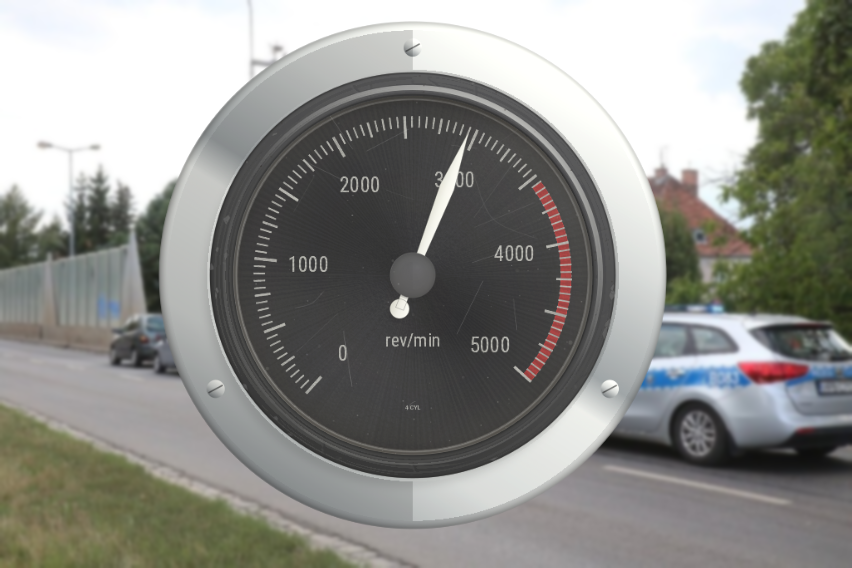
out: **2950** rpm
